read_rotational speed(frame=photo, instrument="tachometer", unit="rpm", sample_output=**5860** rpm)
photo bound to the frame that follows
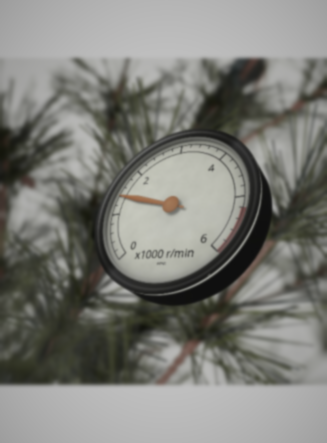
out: **1400** rpm
